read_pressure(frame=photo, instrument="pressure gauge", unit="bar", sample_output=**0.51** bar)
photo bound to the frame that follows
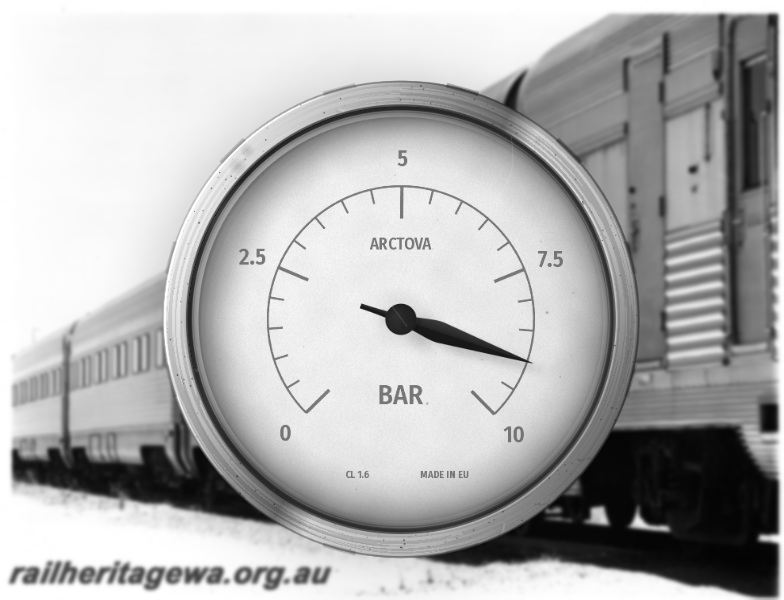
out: **9** bar
